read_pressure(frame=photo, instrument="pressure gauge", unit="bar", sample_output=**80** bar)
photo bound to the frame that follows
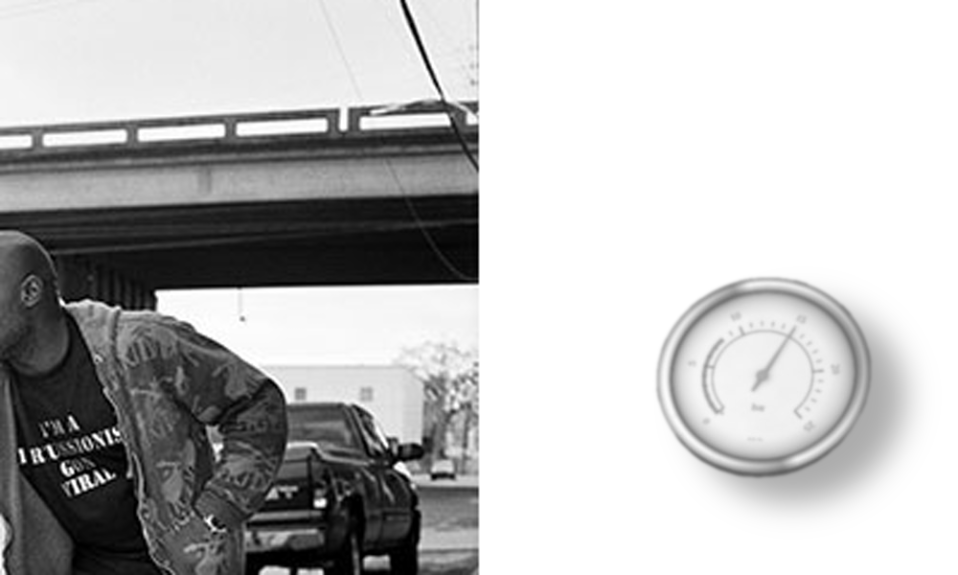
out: **15** bar
